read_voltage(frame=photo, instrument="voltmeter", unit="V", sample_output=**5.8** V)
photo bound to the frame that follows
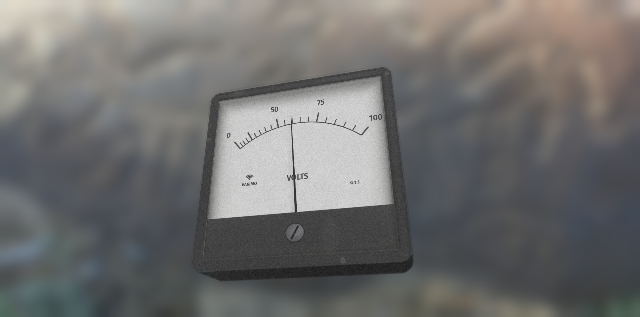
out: **60** V
